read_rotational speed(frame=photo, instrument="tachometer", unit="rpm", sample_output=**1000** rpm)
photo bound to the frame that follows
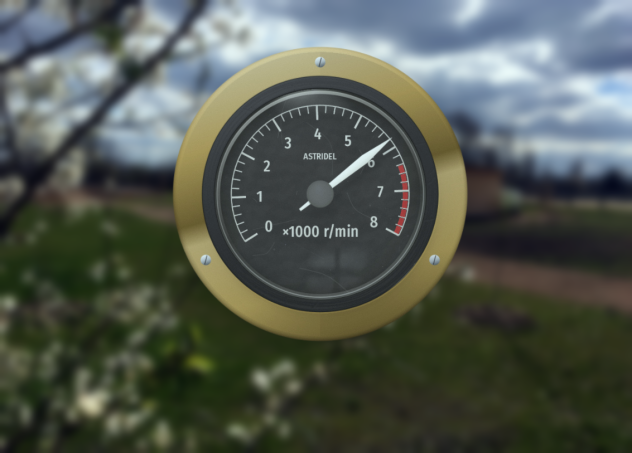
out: **5800** rpm
